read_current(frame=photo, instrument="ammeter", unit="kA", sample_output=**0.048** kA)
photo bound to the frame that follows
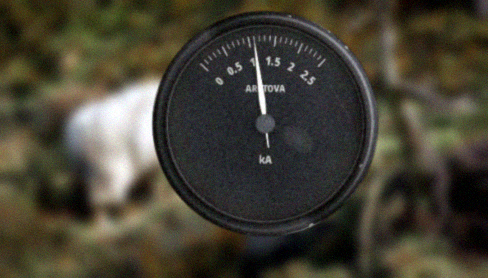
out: **1.1** kA
